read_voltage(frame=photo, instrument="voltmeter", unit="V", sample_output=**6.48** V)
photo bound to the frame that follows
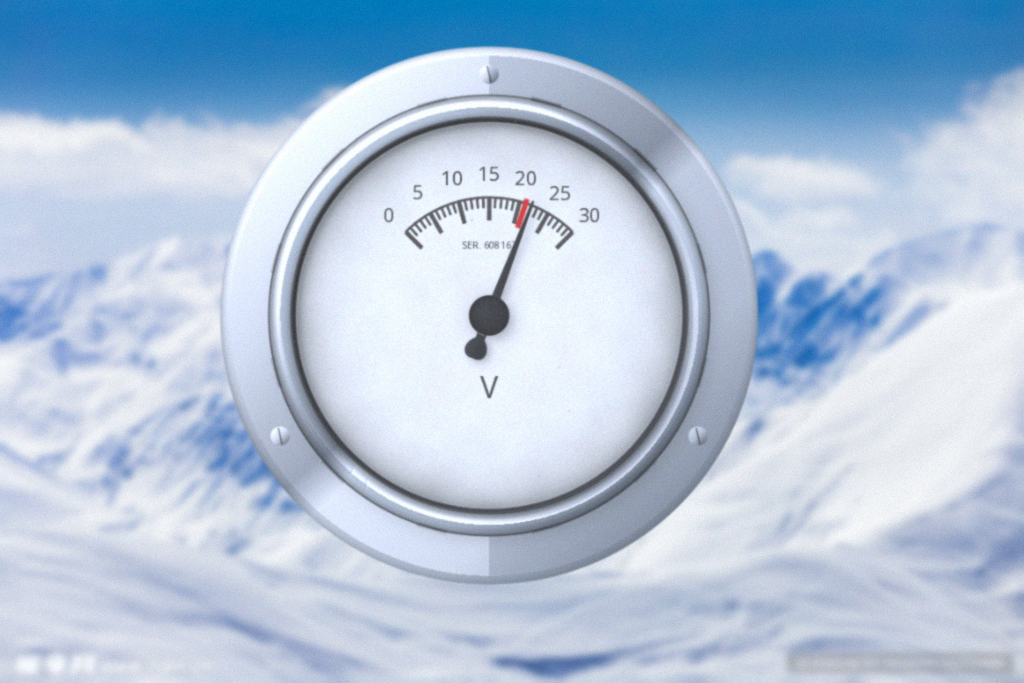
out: **22** V
